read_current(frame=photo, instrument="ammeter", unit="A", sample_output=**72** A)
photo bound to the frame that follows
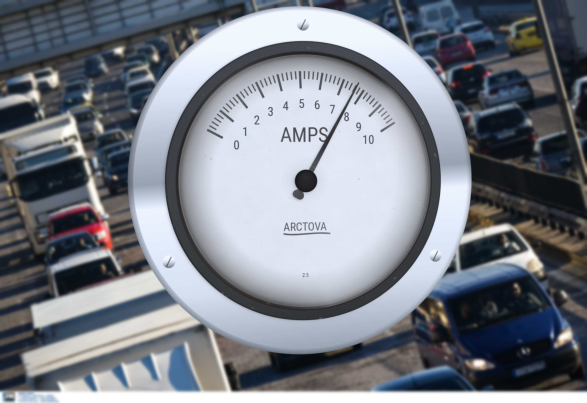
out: **7.6** A
